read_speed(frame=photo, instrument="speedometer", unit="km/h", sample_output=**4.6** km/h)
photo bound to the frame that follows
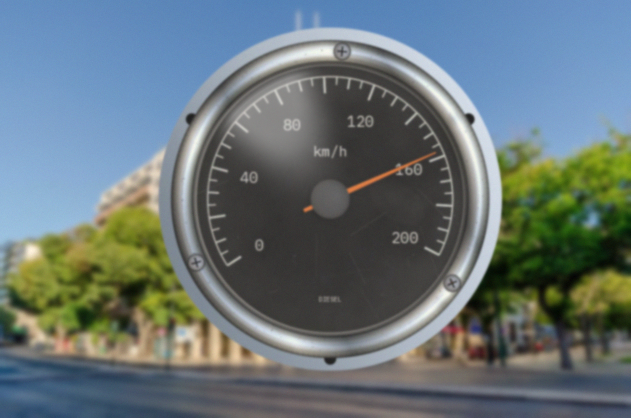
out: **157.5** km/h
